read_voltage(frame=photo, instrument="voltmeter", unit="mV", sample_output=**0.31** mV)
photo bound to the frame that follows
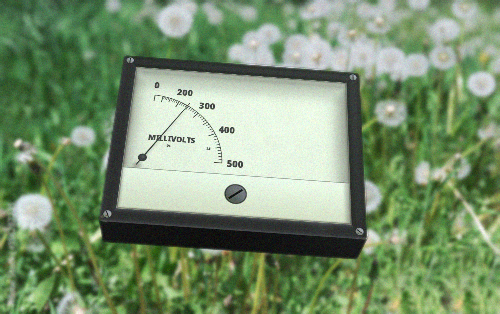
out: **250** mV
